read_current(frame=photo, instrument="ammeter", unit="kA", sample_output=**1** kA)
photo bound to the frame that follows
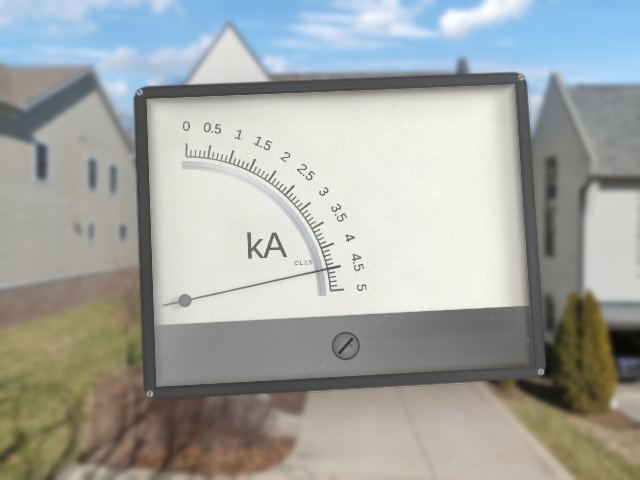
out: **4.5** kA
